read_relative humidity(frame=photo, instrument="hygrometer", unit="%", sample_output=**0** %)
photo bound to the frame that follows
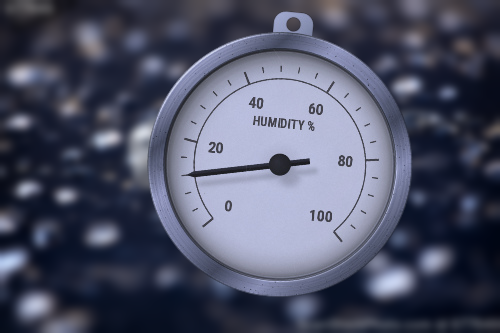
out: **12** %
